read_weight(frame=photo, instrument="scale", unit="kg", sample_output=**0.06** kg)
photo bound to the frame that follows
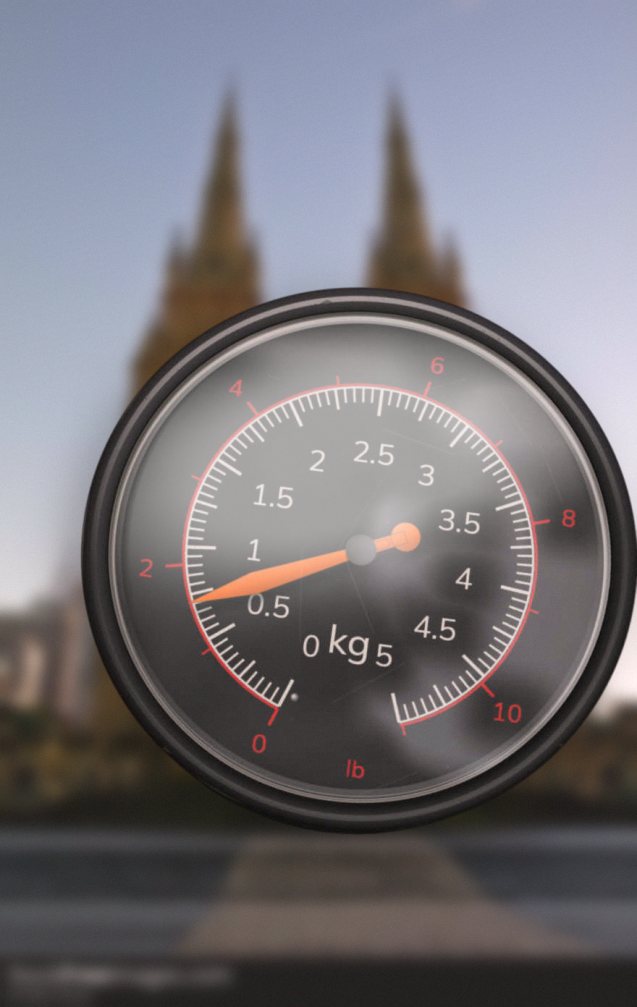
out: **0.7** kg
